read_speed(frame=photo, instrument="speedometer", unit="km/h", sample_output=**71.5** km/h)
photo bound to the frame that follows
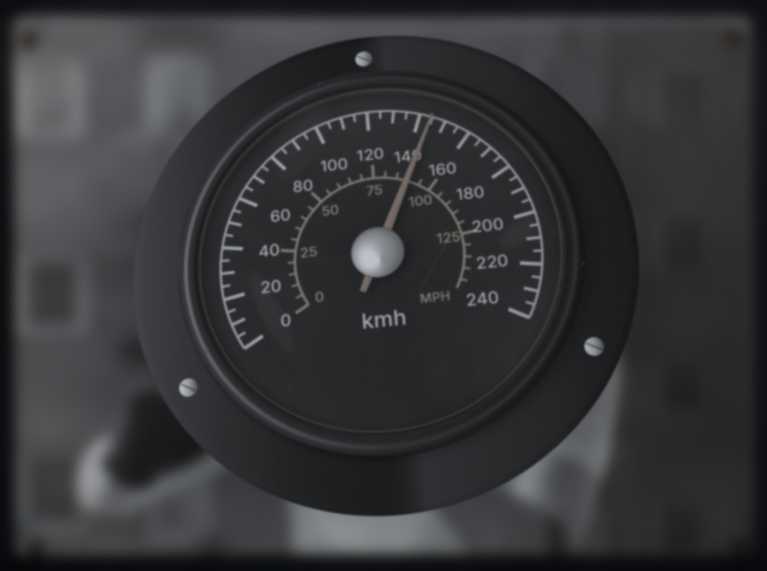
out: **145** km/h
